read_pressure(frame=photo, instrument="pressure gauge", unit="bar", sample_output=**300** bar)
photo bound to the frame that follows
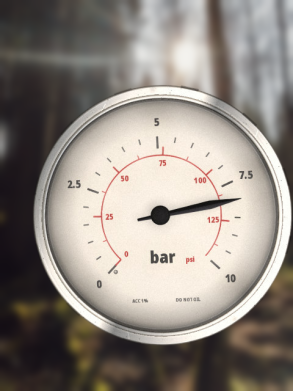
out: **8** bar
